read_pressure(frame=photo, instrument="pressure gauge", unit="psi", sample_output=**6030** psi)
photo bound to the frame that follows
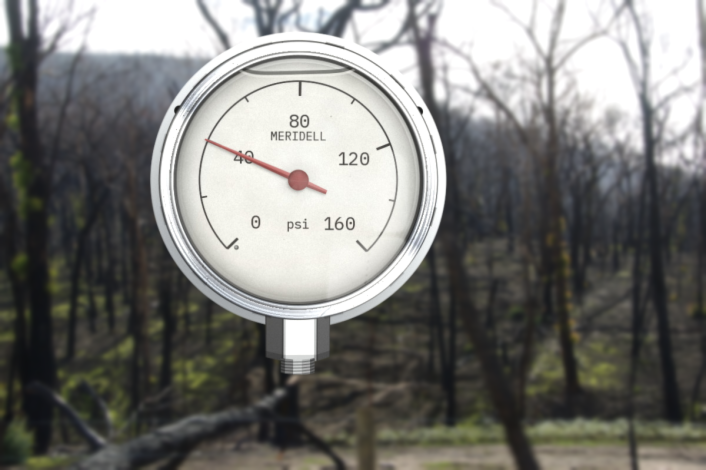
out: **40** psi
